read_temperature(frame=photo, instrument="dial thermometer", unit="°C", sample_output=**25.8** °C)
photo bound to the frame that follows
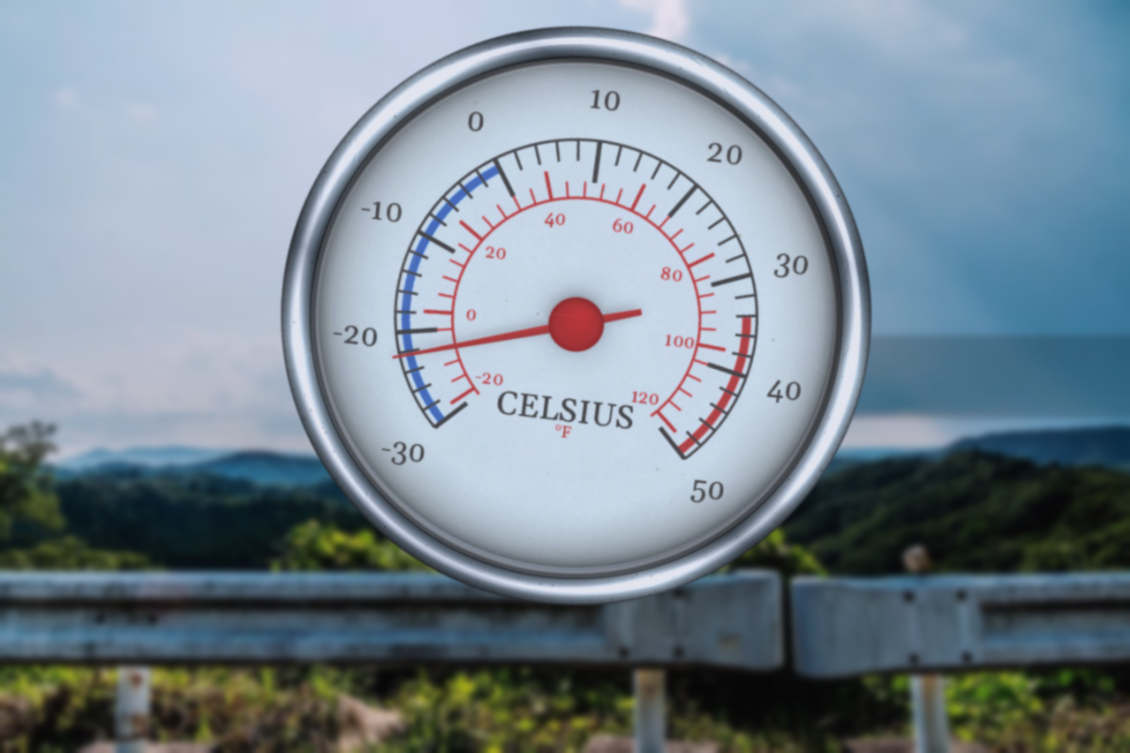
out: **-22** °C
